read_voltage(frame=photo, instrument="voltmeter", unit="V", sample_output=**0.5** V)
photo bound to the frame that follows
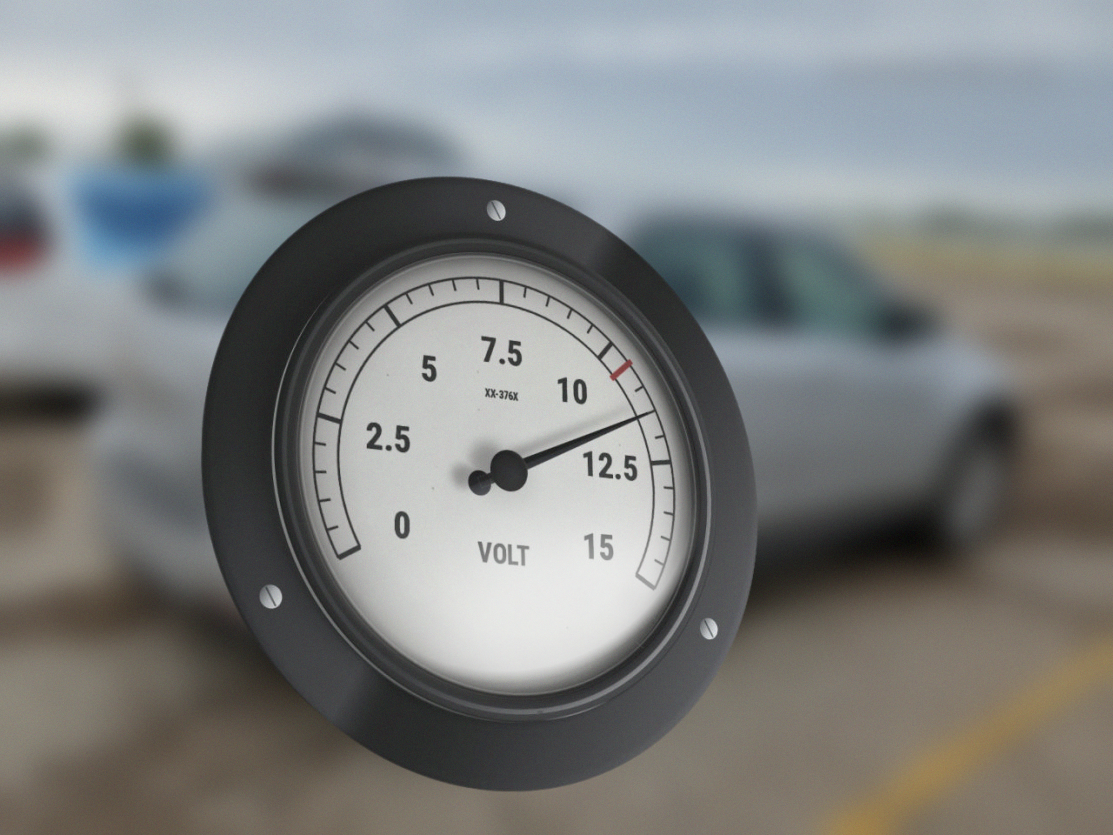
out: **11.5** V
